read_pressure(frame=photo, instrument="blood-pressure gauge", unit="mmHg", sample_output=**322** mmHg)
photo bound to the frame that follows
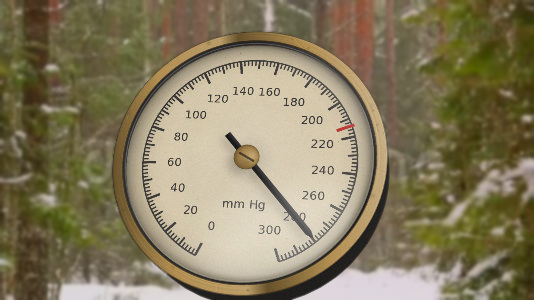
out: **280** mmHg
